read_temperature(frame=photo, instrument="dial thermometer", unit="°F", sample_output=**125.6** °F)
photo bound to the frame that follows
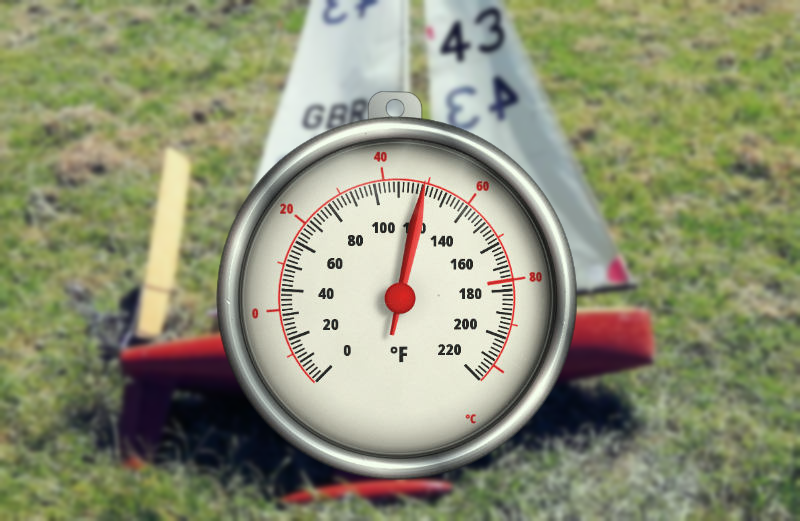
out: **120** °F
